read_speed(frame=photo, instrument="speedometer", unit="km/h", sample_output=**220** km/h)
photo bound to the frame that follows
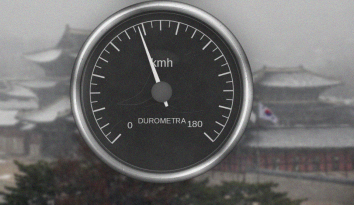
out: **77.5** km/h
